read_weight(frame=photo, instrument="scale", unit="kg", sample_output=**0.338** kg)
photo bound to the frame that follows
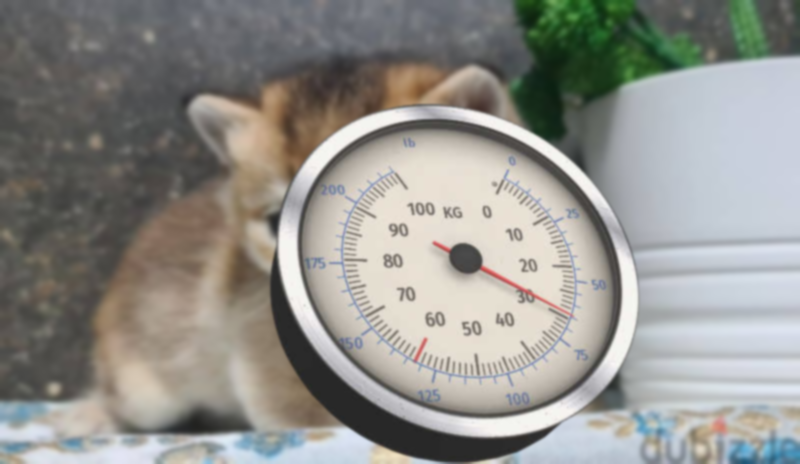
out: **30** kg
